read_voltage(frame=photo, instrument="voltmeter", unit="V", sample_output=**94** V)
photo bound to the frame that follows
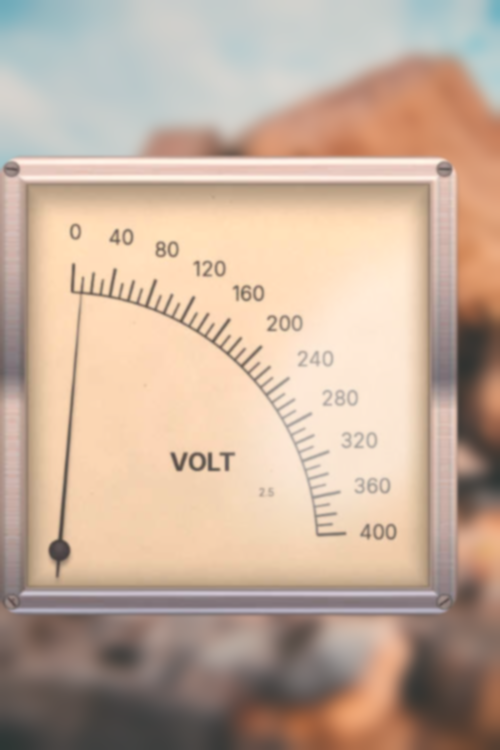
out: **10** V
